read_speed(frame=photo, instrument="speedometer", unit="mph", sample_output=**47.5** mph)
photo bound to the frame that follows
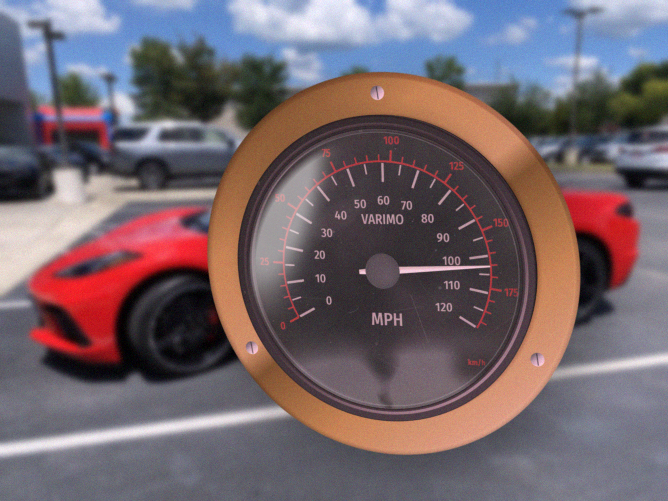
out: **102.5** mph
